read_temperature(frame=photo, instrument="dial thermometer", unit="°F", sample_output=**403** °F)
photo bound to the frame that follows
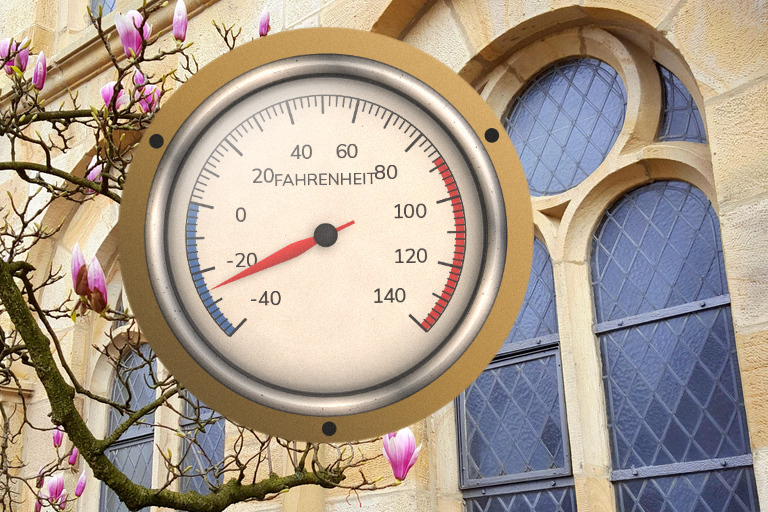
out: **-26** °F
